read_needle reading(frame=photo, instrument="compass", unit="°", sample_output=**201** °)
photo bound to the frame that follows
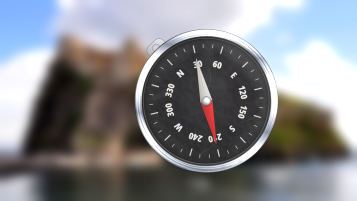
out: **210** °
